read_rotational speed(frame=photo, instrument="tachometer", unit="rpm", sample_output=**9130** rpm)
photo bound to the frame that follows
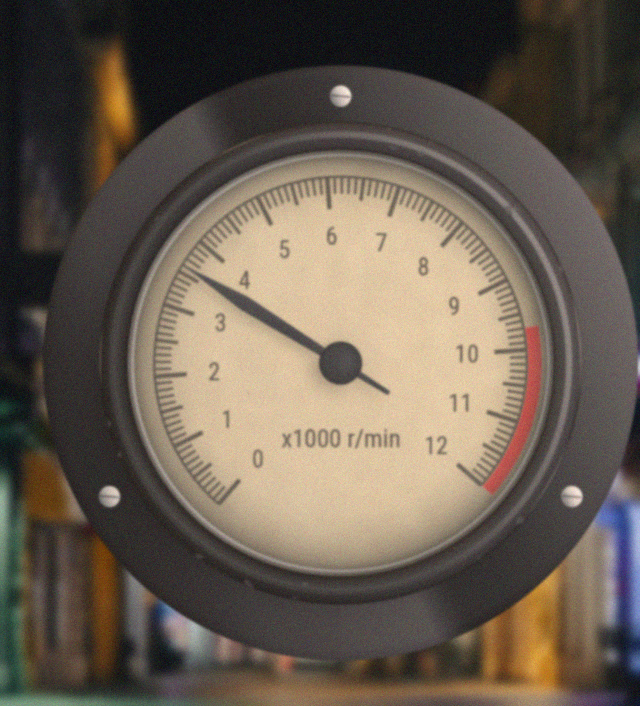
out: **3600** rpm
